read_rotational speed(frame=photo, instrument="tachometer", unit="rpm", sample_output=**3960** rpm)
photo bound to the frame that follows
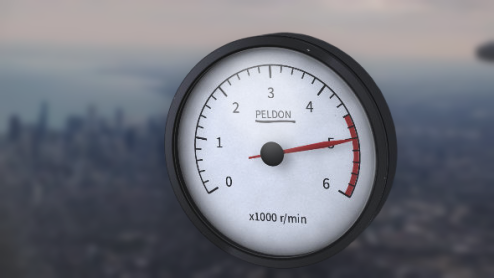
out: **5000** rpm
